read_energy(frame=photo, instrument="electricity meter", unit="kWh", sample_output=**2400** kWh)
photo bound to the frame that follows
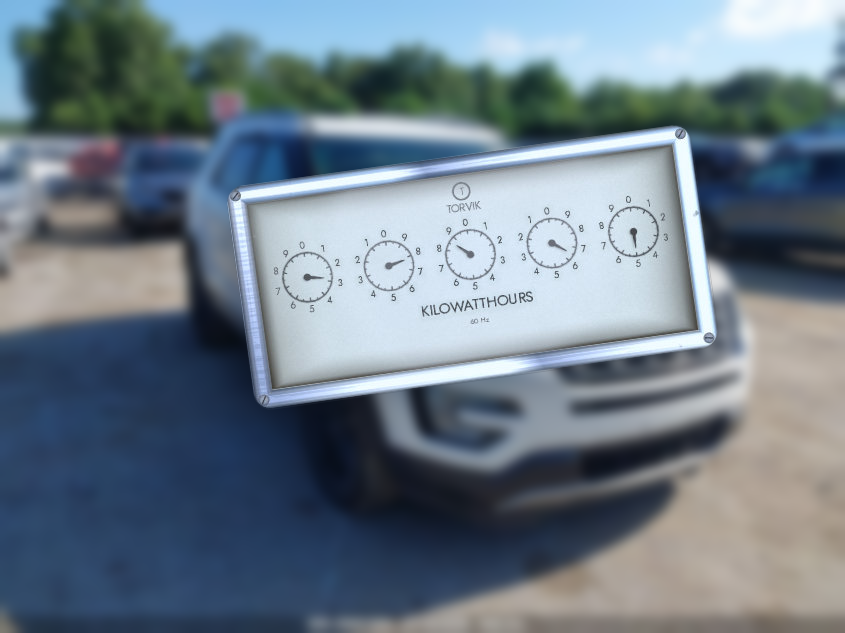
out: **27865** kWh
